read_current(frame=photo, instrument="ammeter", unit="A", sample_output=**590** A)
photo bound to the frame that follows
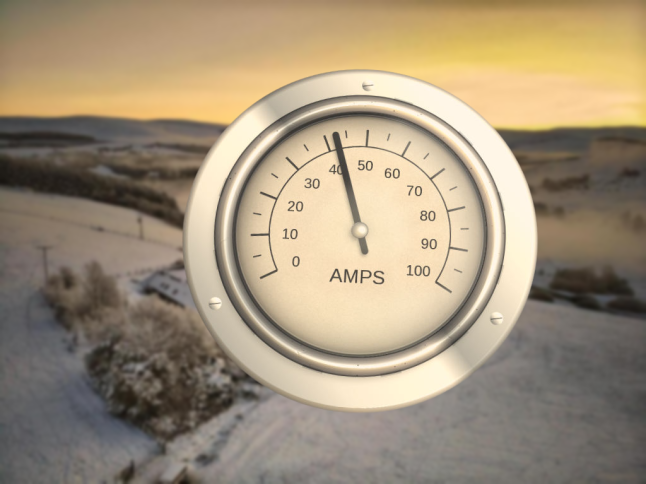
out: **42.5** A
